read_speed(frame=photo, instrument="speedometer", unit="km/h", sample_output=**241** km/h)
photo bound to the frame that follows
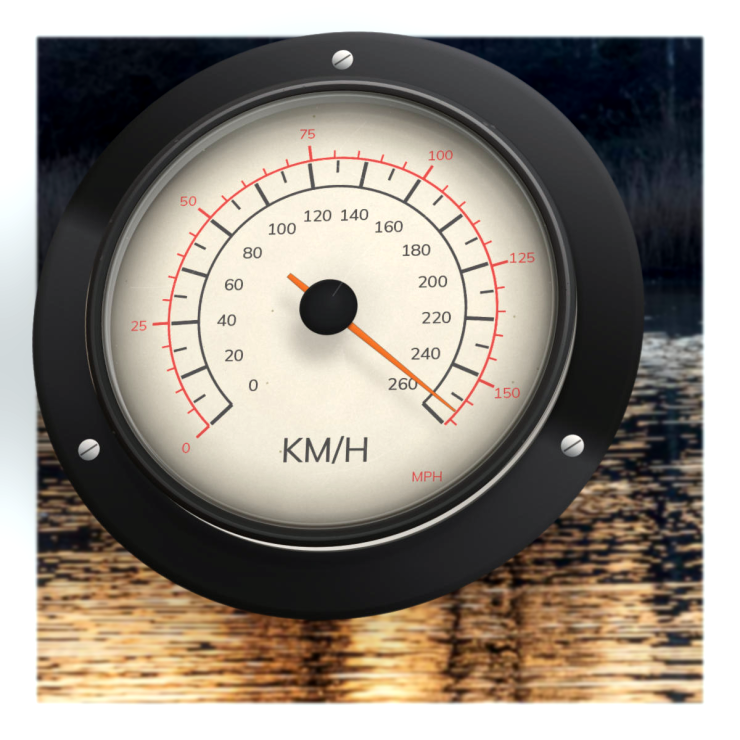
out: **255** km/h
